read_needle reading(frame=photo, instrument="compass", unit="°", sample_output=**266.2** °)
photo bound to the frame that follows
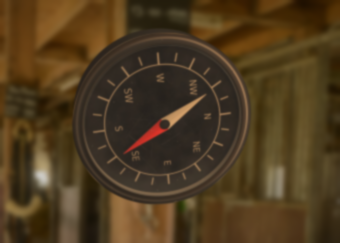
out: **150** °
